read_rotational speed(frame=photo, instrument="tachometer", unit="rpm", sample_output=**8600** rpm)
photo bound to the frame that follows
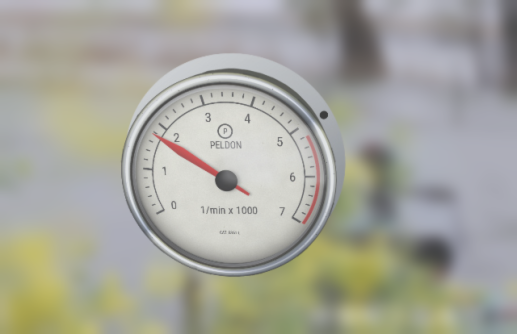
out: **1800** rpm
